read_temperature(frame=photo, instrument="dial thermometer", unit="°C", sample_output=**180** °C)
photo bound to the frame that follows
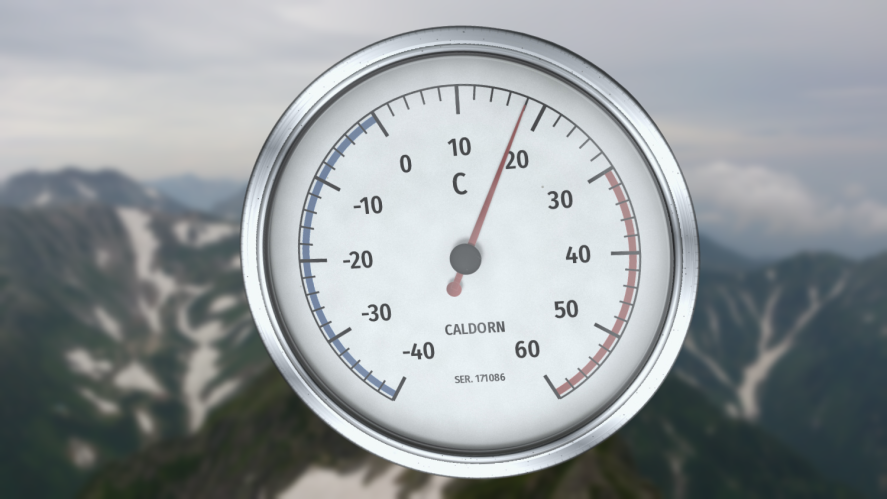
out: **18** °C
